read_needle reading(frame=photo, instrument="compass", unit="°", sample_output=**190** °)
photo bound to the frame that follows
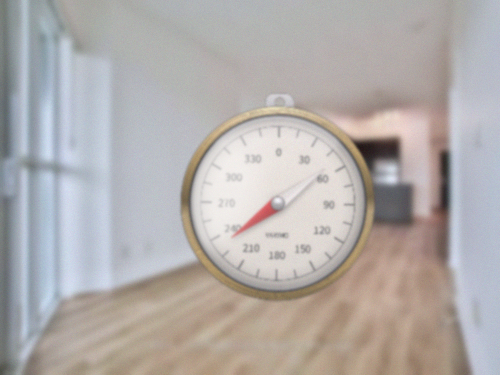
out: **232.5** °
